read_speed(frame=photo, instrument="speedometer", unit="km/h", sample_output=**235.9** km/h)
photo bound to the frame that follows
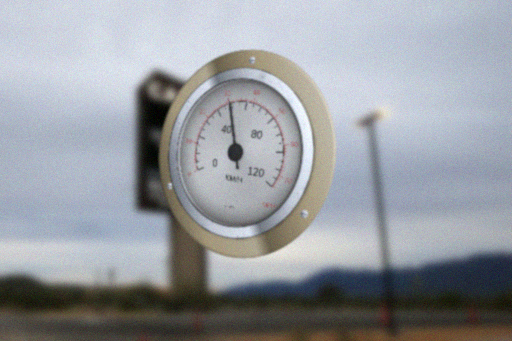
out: **50** km/h
